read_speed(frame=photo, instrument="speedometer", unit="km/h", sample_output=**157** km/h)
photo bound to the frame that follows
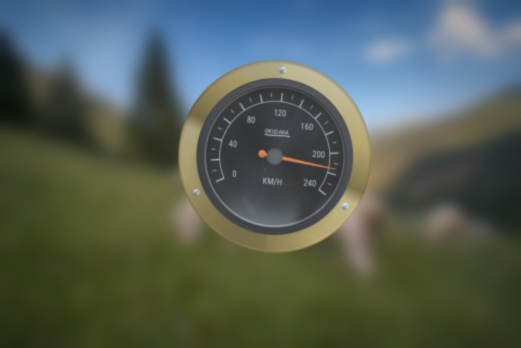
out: **215** km/h
